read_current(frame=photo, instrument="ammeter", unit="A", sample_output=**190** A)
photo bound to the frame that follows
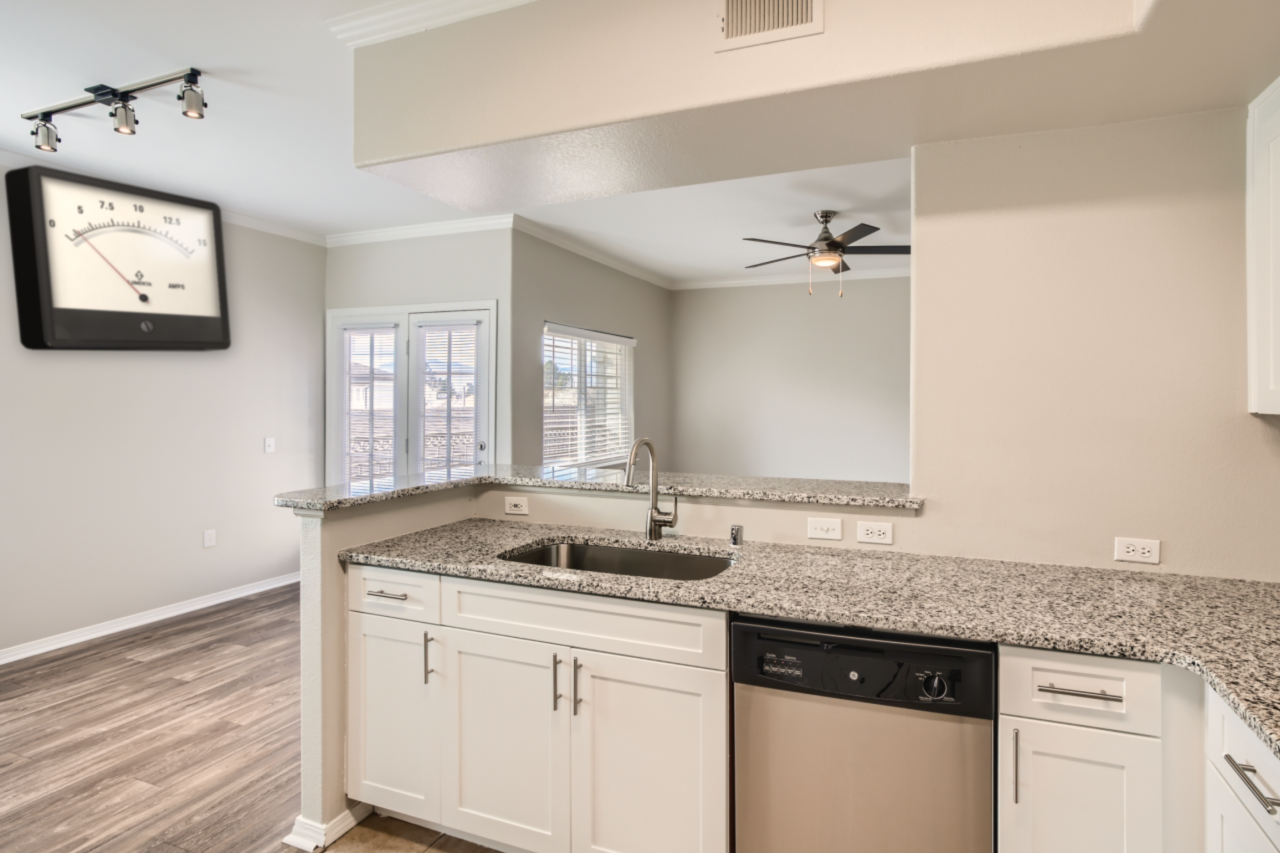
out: **2.5** A
